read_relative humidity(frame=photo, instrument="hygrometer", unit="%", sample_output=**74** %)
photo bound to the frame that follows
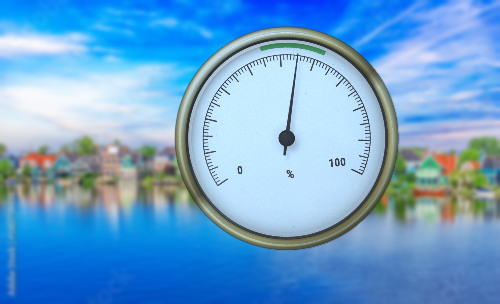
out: **55** %
